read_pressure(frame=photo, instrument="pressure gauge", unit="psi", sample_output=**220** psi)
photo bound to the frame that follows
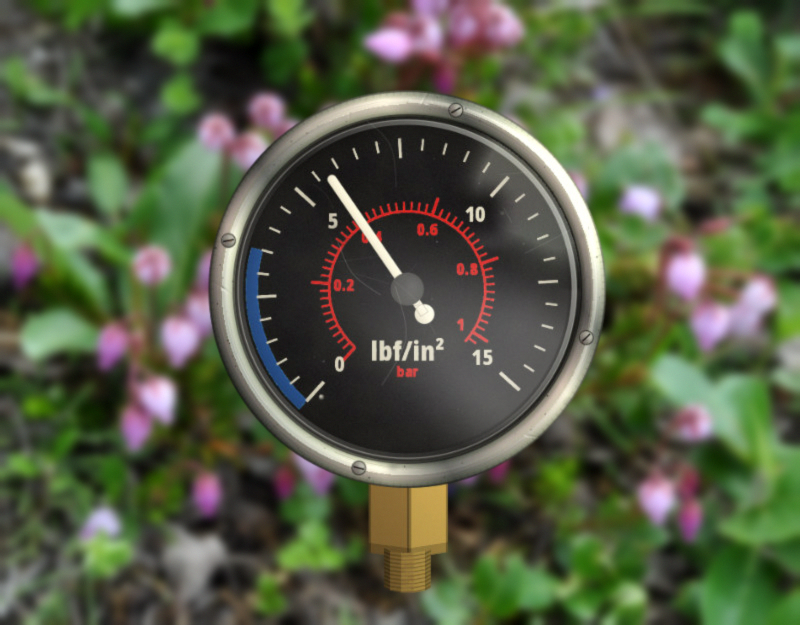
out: **5.75** psi
